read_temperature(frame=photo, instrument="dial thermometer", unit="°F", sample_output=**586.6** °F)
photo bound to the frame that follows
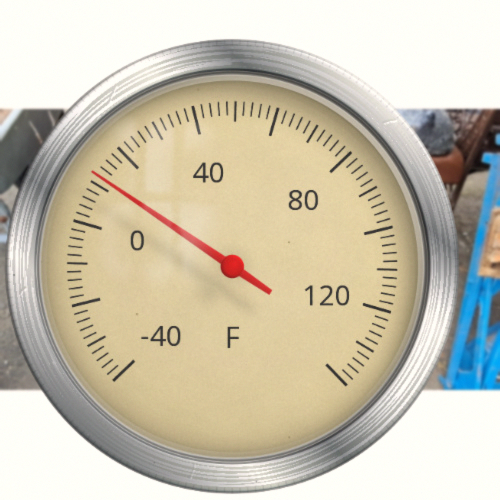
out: **12** °F
